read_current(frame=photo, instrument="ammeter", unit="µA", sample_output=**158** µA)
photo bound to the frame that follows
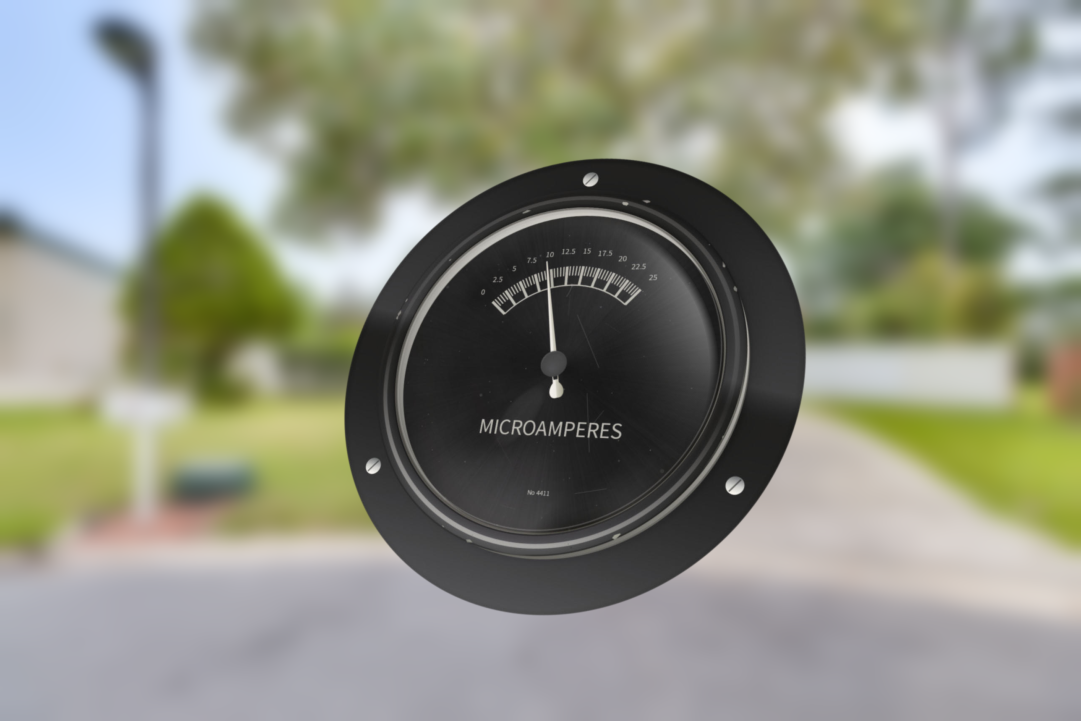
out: **10** µA
